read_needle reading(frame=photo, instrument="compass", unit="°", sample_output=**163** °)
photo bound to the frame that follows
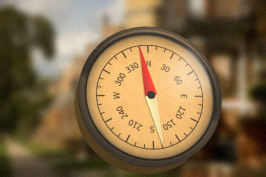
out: **350** °
